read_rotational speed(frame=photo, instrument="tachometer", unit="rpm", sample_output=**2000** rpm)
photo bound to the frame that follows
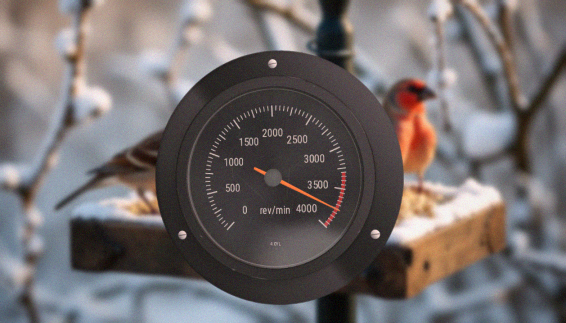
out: **3750** rpm
